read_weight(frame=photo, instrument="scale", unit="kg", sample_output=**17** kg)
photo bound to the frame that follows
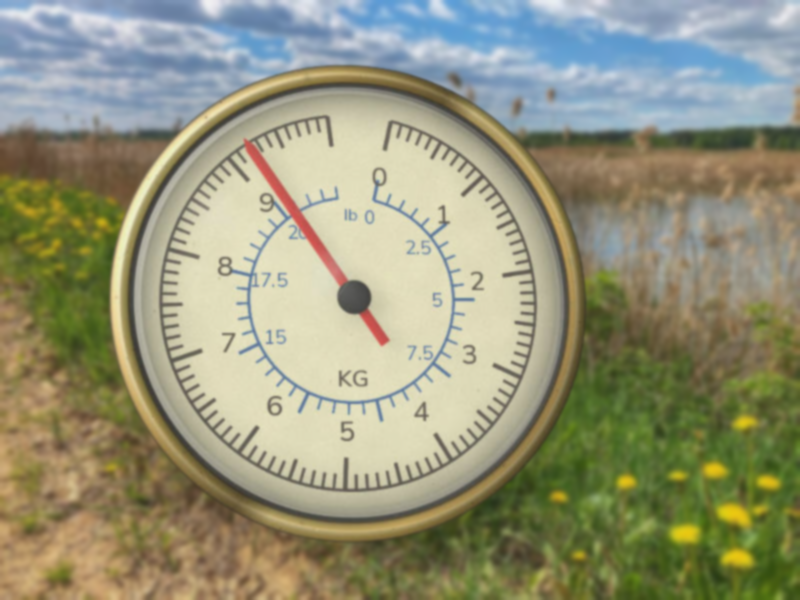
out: **9.2** kg
